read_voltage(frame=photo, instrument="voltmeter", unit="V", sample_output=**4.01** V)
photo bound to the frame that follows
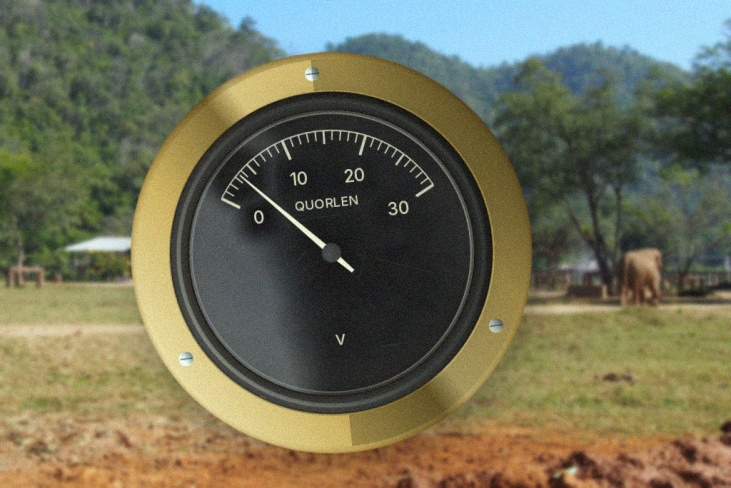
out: **3.5** V
